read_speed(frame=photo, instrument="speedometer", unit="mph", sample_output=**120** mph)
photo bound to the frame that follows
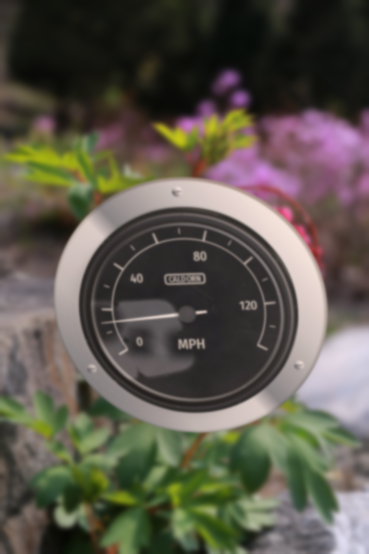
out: **15** mph
